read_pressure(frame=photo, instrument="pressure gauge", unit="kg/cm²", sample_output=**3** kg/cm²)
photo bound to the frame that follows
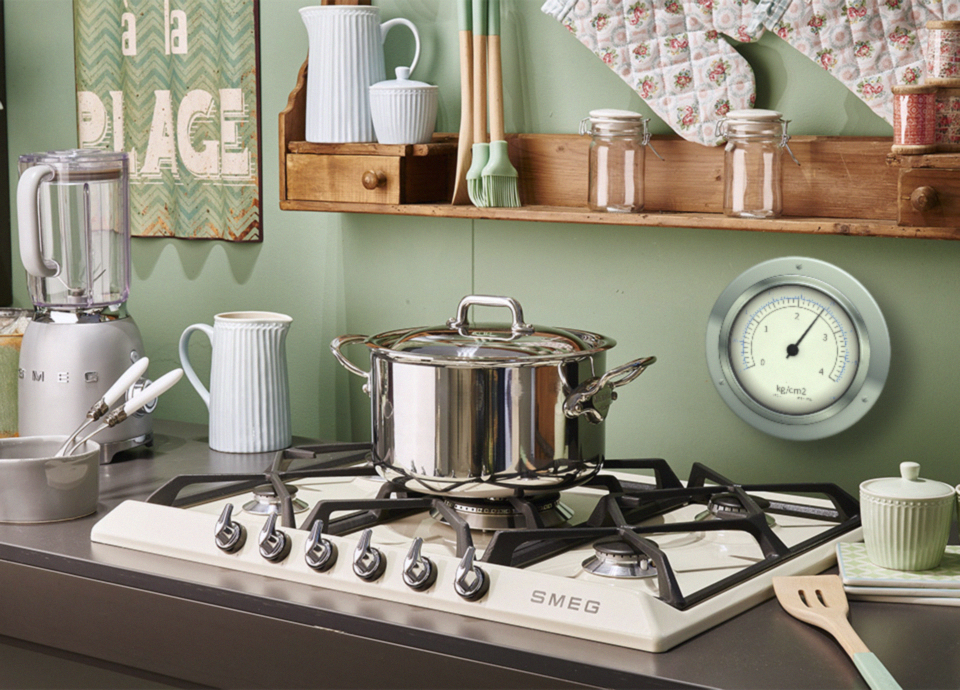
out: **2.5** kg/cm²
